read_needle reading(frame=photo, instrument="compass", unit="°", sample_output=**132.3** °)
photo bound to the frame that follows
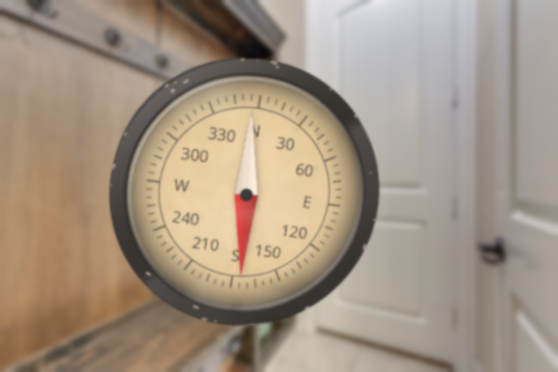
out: **175** °
